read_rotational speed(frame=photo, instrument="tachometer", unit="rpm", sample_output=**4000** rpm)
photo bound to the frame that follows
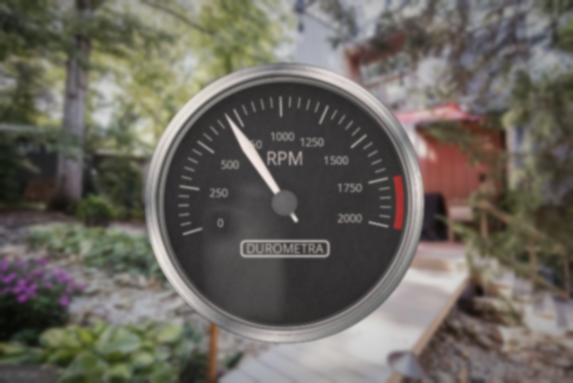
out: **700** rpm
